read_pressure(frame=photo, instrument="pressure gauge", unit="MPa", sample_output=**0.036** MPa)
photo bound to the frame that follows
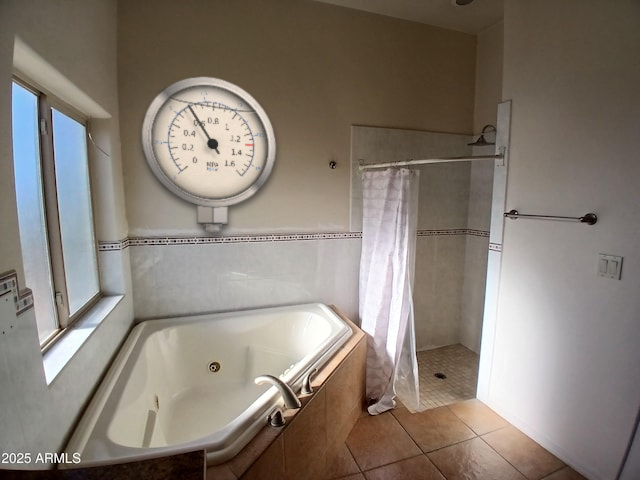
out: **0.6** MPa
